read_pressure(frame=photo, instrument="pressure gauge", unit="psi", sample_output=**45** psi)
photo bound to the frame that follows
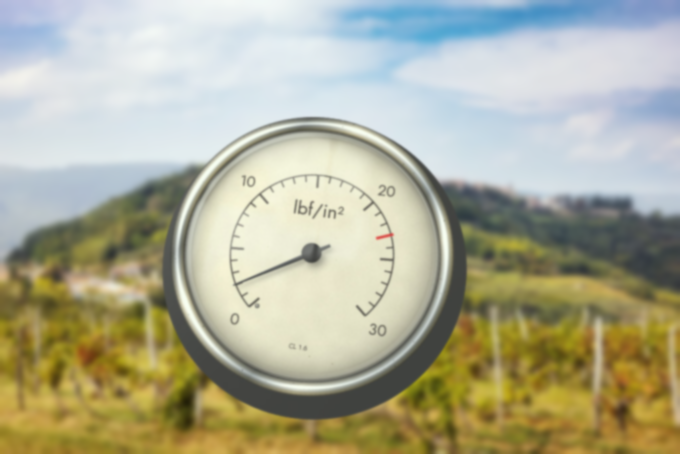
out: **2** psi
